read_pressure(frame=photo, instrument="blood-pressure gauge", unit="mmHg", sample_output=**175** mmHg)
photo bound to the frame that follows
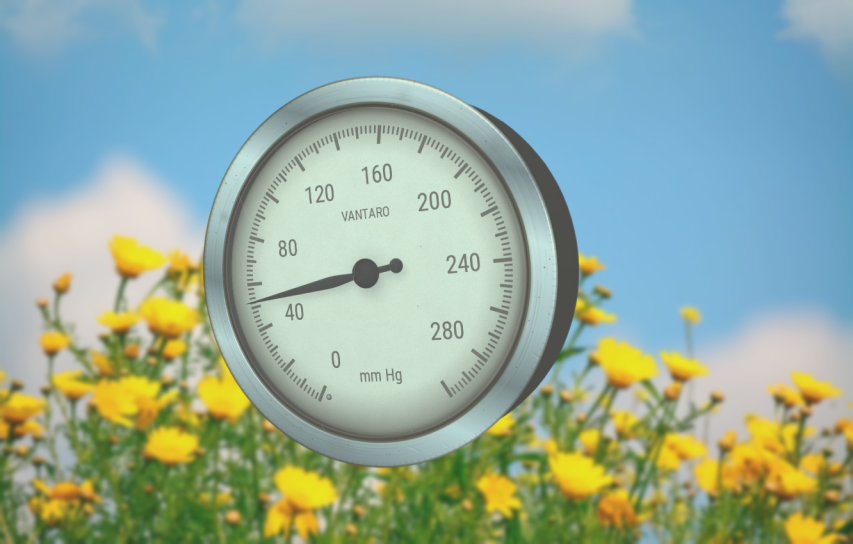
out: **52** mmHg
